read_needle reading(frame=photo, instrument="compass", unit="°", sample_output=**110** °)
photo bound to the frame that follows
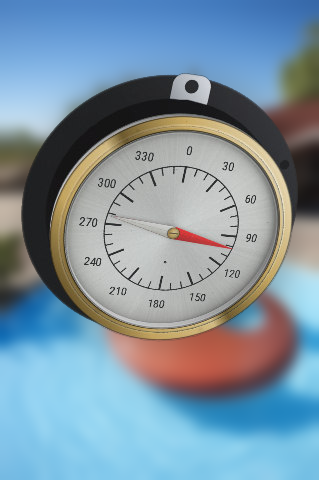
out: **100** °
